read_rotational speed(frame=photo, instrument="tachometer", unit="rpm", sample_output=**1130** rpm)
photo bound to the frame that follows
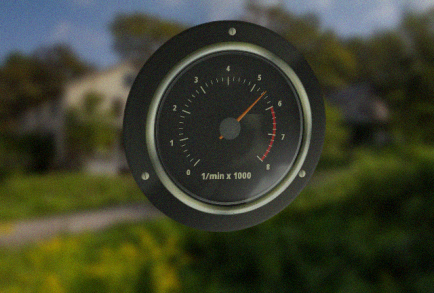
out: **5400** rpm
